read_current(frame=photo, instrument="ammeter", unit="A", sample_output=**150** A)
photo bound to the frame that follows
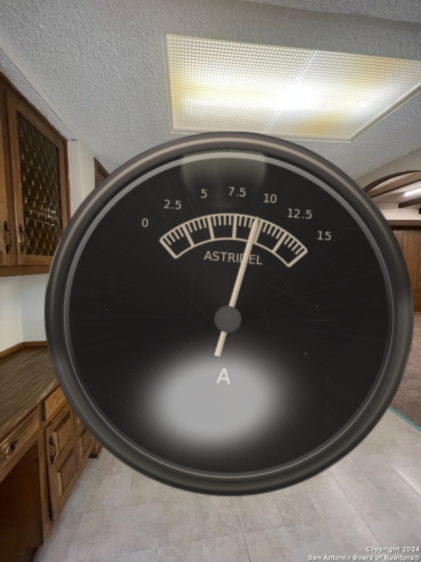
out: **9.5** A
